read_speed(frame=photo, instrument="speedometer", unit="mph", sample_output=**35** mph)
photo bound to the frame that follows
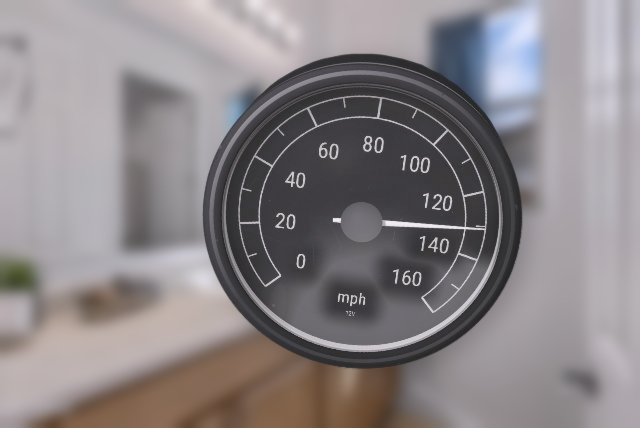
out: **130** mph
